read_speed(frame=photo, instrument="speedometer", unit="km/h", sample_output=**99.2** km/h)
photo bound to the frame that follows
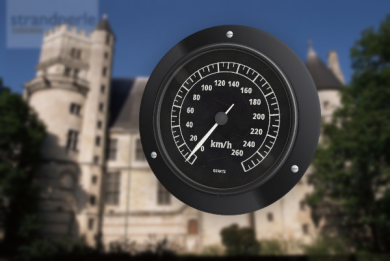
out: **5** km/h
